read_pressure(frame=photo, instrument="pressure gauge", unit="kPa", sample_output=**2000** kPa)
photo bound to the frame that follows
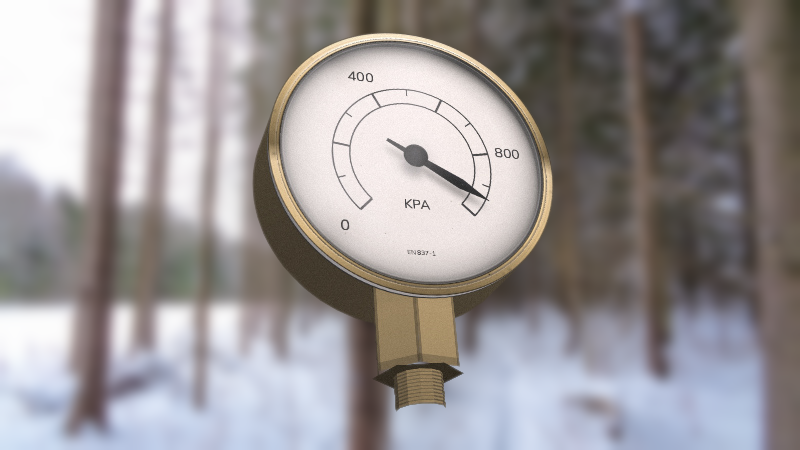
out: **950** kPa
